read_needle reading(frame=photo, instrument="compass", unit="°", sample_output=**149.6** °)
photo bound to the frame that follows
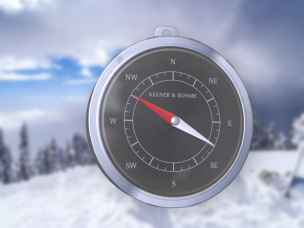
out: **300** °
